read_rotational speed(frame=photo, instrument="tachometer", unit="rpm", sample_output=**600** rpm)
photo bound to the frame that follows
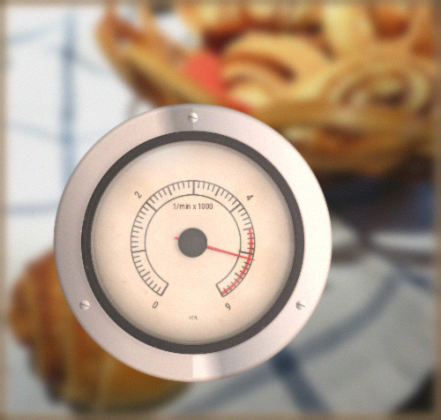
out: **5100** rpm
